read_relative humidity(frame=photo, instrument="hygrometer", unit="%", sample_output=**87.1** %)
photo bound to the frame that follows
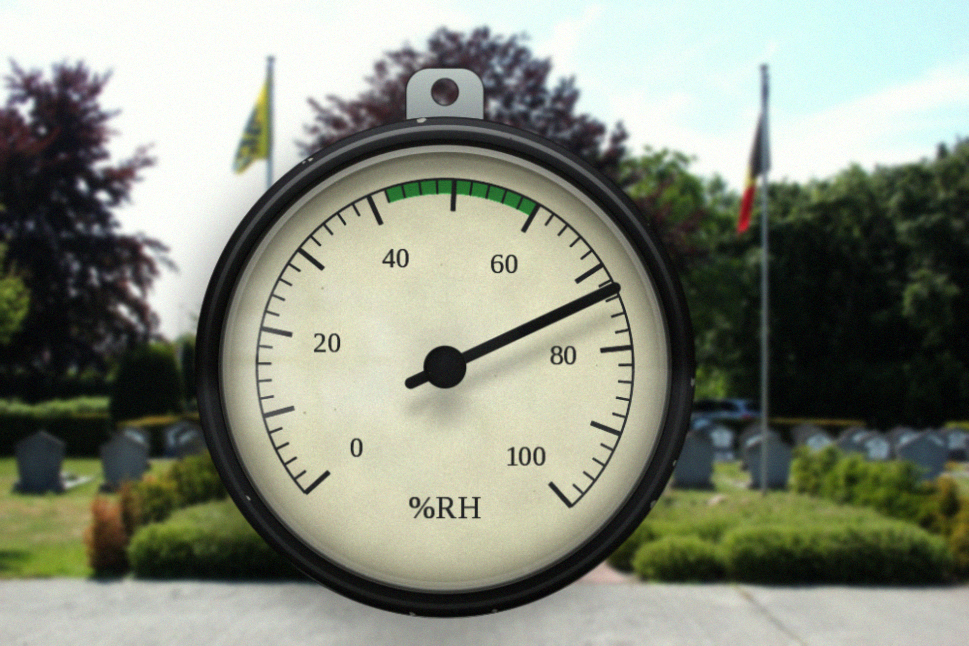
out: **73** %
